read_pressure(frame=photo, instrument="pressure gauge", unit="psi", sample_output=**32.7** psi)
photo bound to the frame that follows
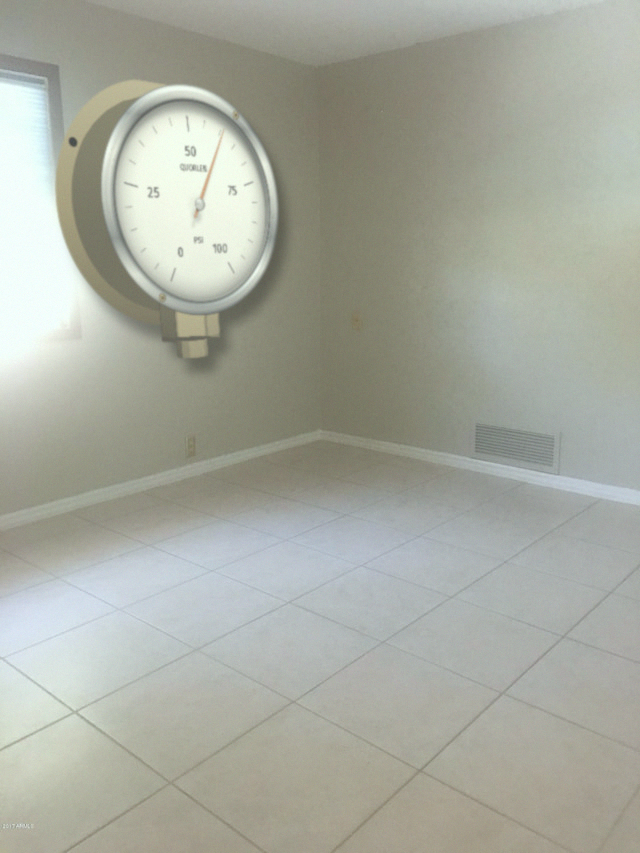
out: **60** psi
